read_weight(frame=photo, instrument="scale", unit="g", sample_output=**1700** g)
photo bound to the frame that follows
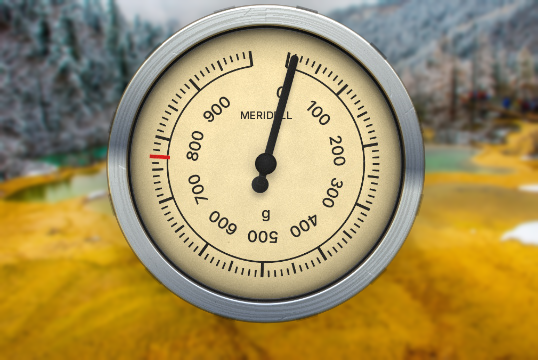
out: **10** g
